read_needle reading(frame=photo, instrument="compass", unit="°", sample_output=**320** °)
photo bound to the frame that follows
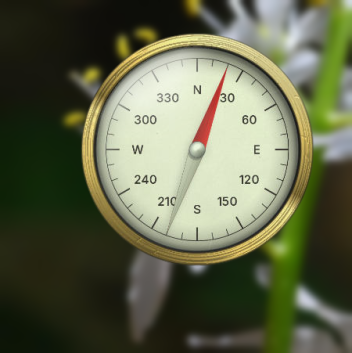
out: **20** °
